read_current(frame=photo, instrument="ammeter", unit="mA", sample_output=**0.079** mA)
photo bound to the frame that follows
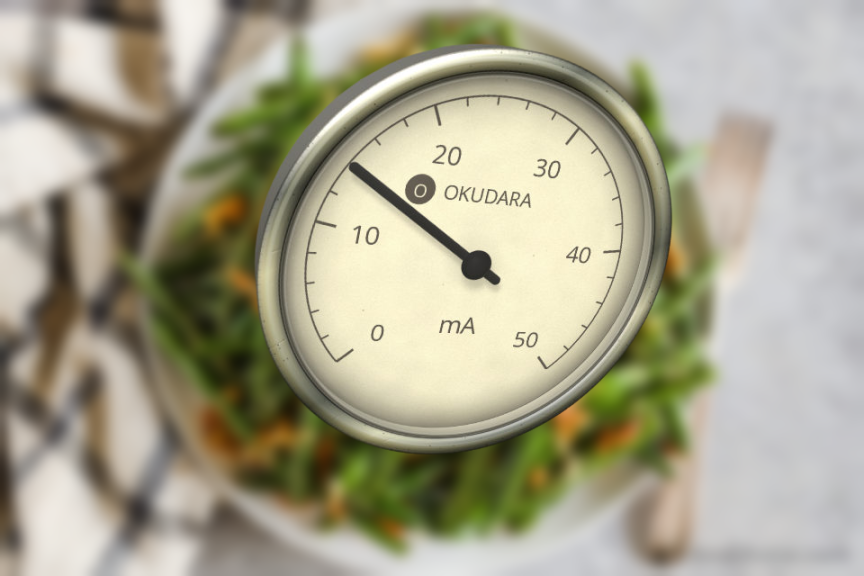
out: **14** mA
